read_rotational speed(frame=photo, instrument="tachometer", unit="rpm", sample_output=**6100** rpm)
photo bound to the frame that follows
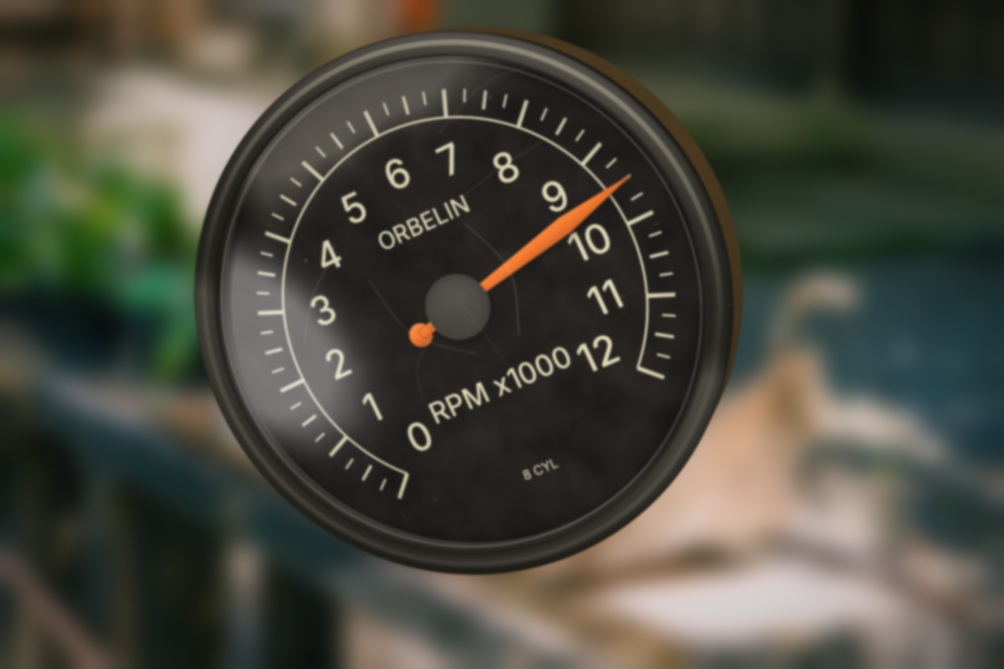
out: **9500** rpm
